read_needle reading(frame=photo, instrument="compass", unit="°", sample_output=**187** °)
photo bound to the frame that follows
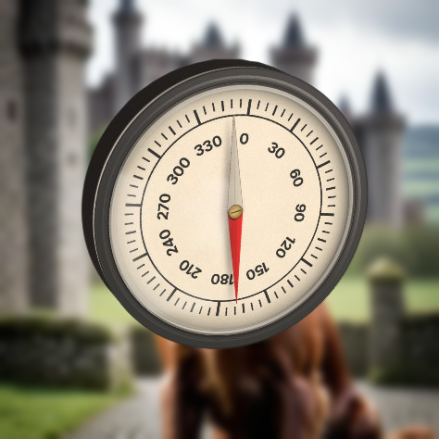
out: **170** °
